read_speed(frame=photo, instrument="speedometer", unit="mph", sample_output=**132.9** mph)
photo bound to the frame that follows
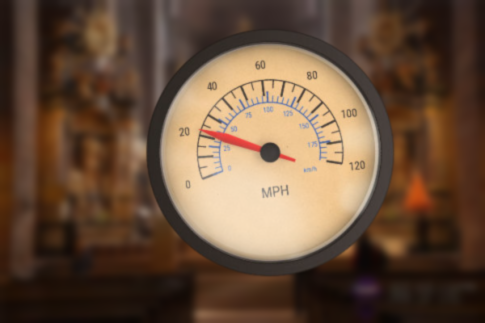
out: **22.5** mph
